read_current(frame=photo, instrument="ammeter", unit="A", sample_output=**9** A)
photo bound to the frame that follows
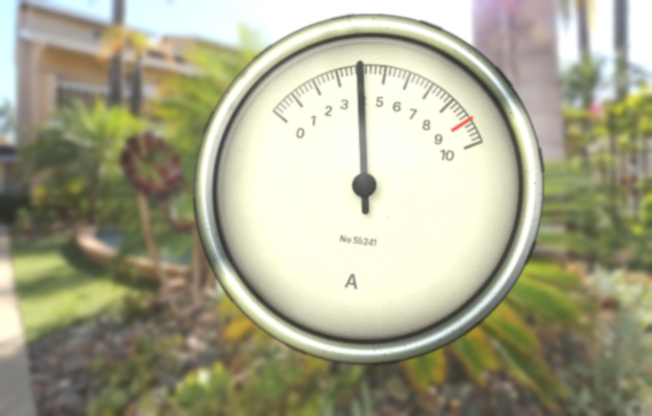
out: **4** A
